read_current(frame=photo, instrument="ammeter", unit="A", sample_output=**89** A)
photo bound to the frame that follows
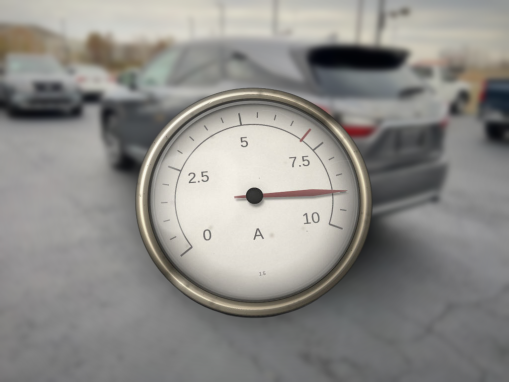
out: **9** A
